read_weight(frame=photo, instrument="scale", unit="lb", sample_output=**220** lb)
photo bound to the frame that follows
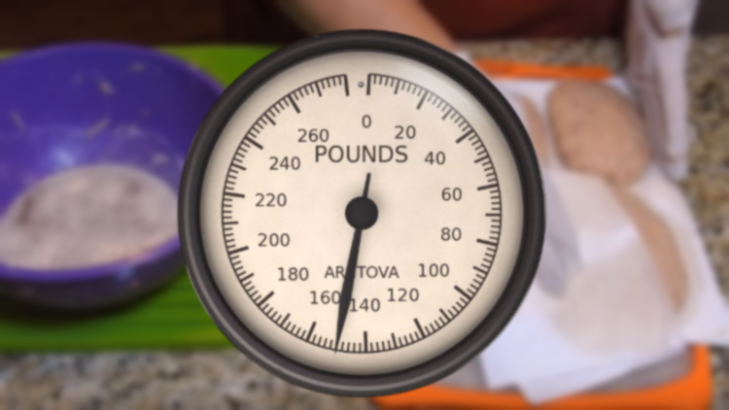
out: **150** lb
